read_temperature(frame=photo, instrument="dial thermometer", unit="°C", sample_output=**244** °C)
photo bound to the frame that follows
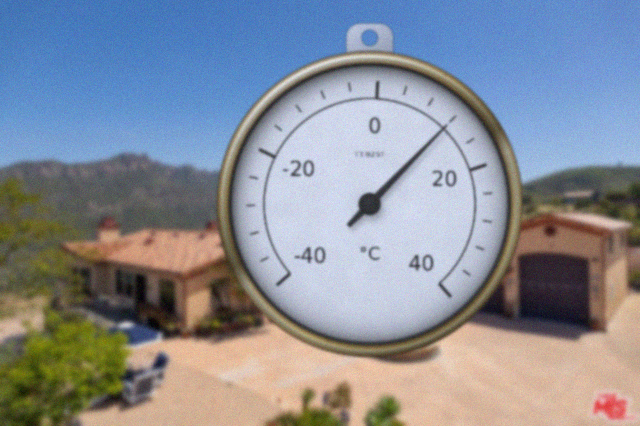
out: **12** °C
